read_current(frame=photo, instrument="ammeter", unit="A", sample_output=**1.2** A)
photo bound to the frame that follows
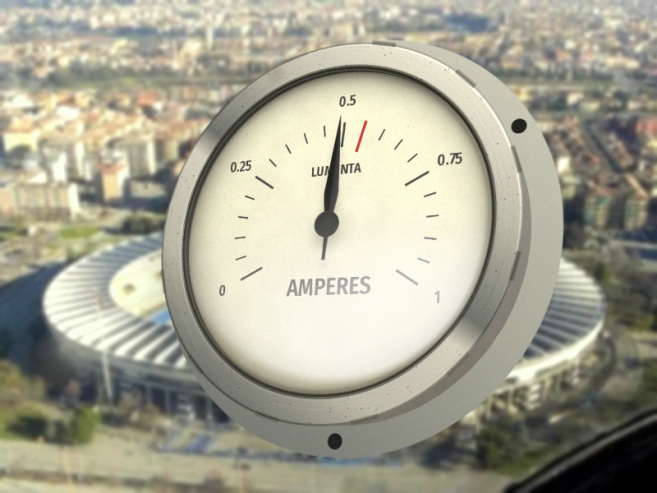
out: **0.5** A
